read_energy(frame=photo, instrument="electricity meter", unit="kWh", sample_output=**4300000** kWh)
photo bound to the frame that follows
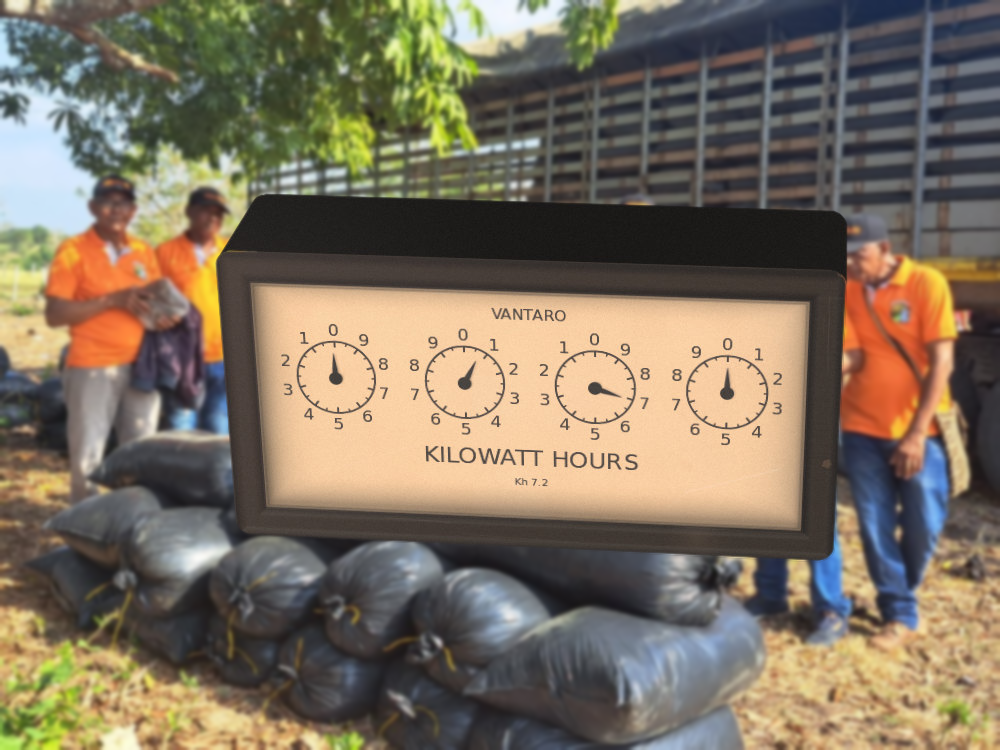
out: **70** kWh
